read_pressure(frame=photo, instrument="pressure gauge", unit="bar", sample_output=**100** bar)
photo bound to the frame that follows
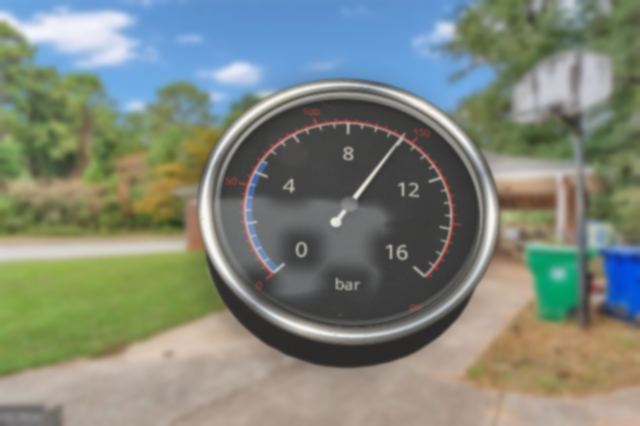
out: **10** bar
